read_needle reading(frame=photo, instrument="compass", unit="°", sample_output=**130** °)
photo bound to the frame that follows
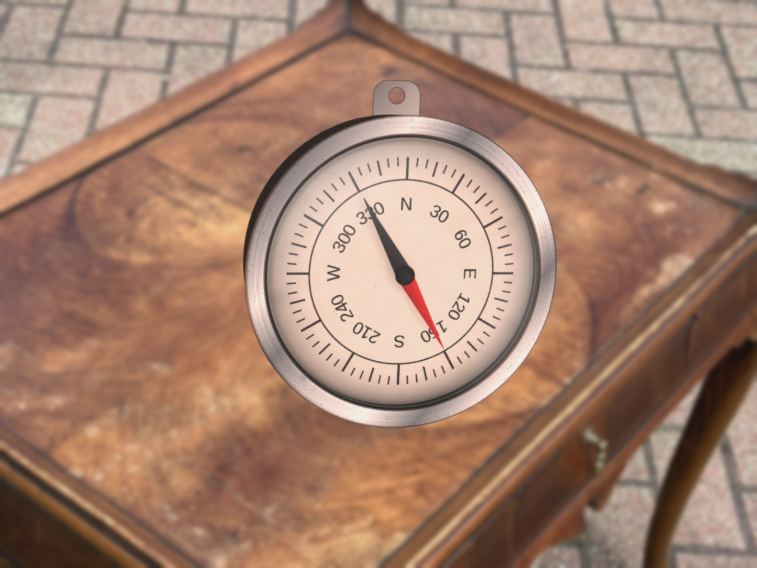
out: **150** °
